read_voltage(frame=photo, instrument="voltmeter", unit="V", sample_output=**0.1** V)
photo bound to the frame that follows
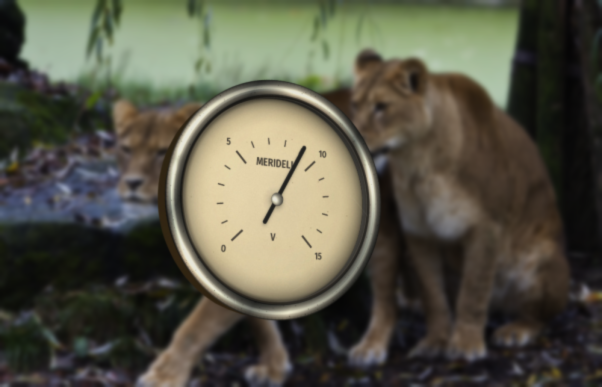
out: **9** V
